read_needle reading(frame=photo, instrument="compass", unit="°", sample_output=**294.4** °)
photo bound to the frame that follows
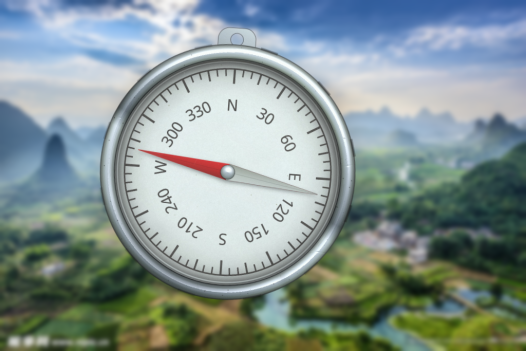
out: **280** °
